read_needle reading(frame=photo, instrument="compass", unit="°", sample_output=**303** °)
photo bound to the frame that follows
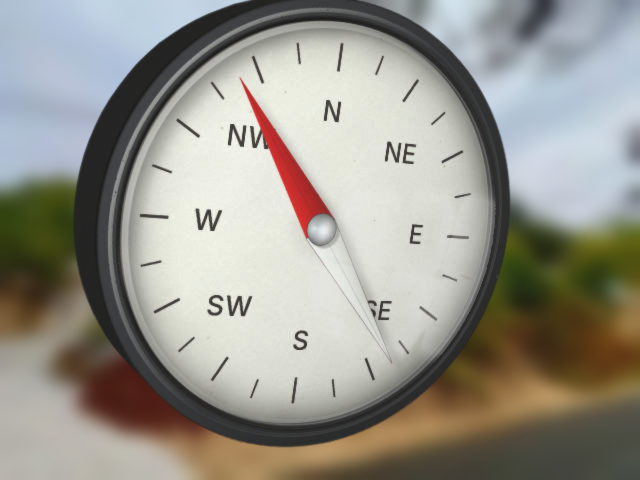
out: **322.5** °
